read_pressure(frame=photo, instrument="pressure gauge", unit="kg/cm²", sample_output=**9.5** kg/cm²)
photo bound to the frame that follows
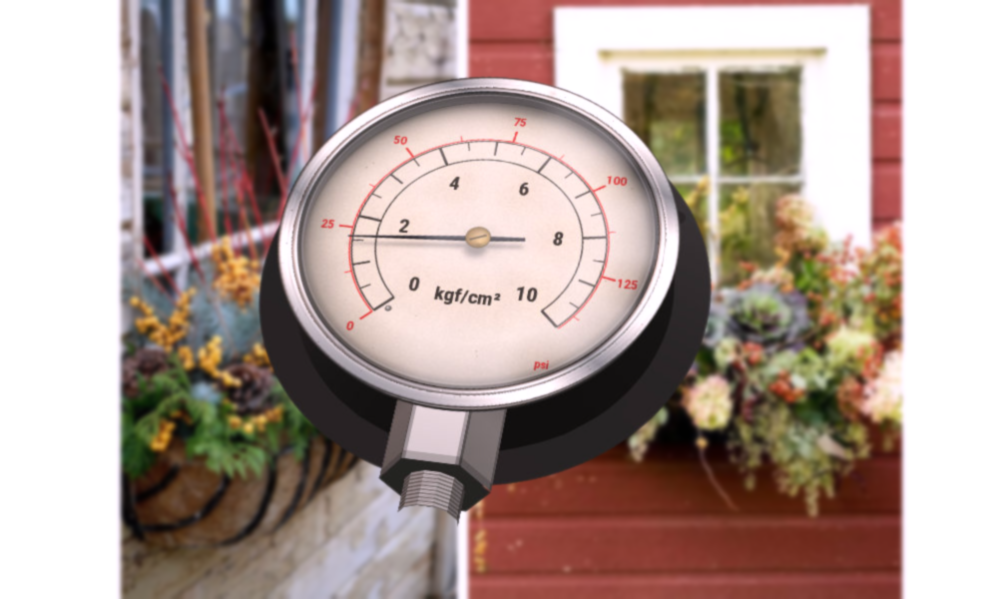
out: **1.5** kg/cm²
